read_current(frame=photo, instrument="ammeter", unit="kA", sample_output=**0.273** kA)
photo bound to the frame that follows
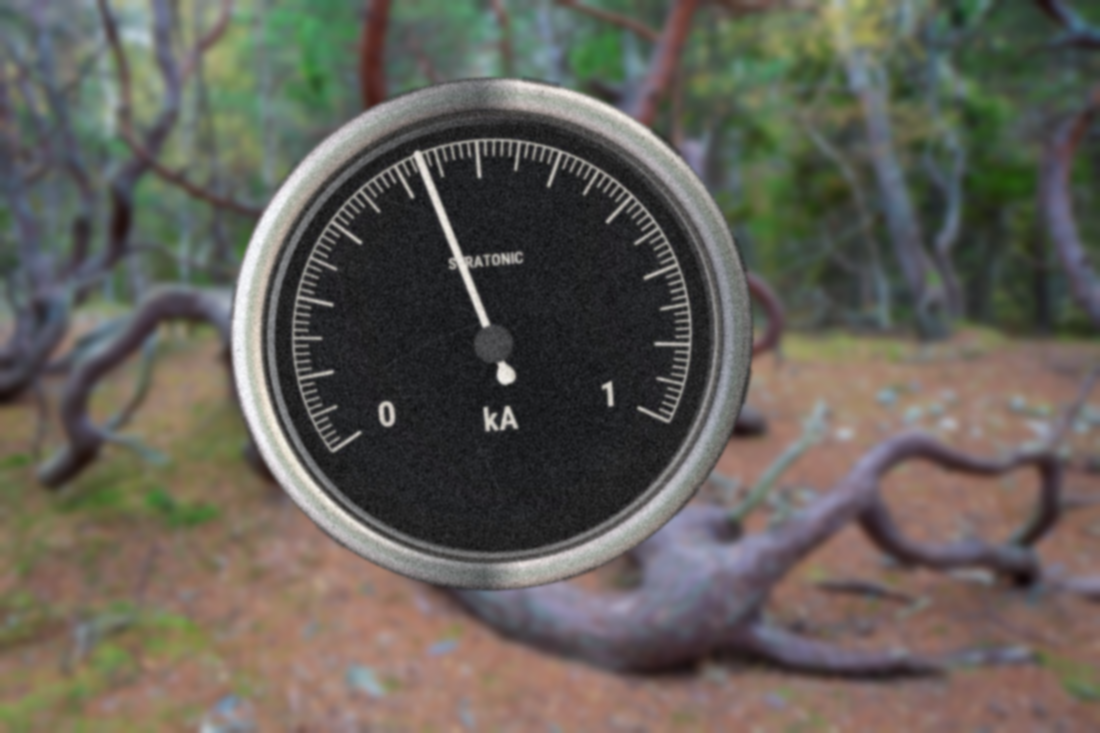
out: **0.43** kA
